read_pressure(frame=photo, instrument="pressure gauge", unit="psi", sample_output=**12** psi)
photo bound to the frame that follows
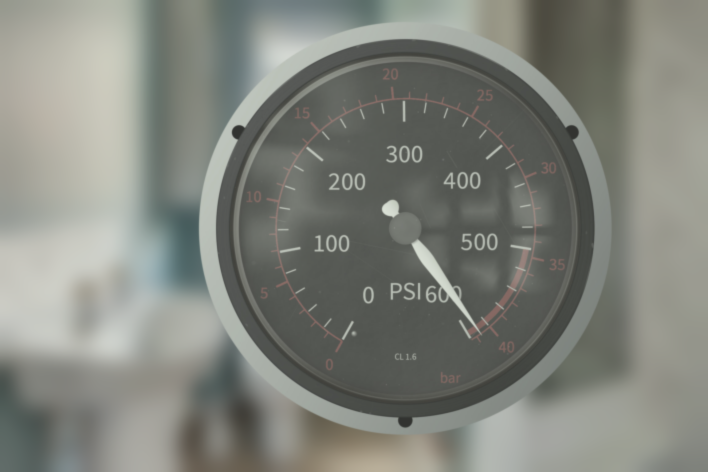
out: **590** psi
